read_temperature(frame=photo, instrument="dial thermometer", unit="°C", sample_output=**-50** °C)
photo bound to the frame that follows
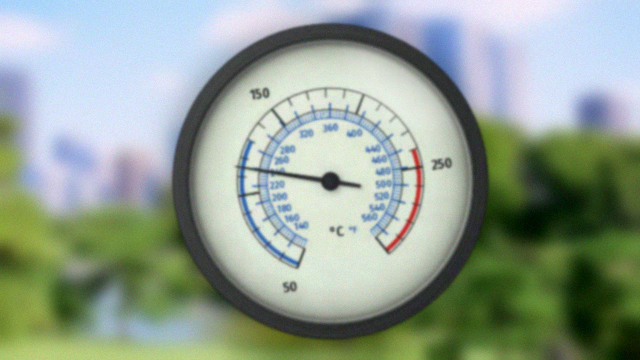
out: **115** °C
